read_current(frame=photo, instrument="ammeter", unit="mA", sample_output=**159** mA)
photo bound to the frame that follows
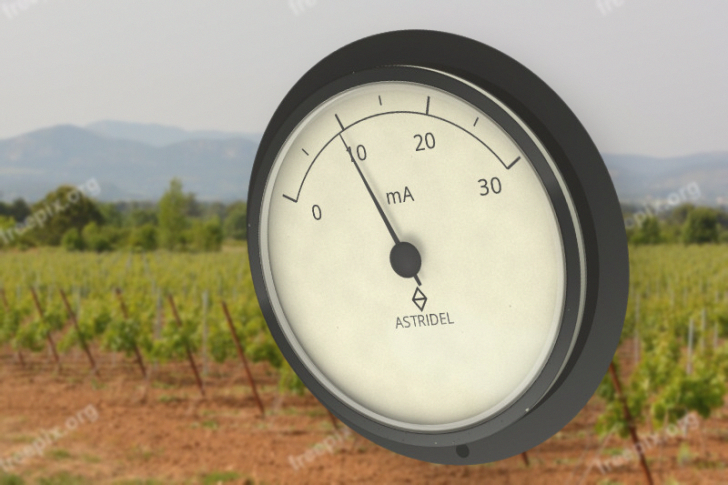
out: **10** mA
